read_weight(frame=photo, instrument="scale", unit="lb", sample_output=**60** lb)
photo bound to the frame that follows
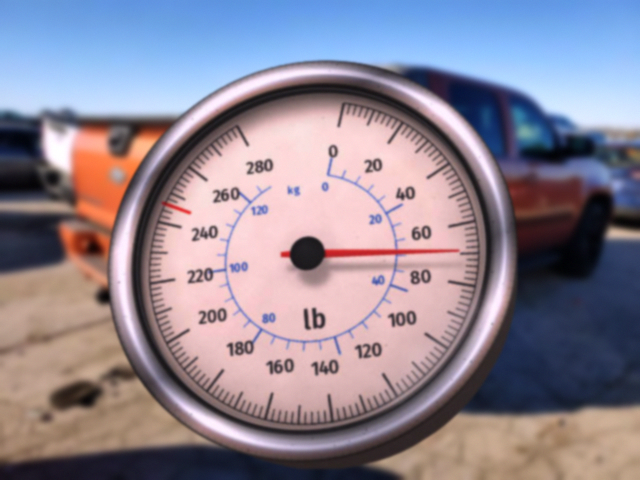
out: **70** lb
